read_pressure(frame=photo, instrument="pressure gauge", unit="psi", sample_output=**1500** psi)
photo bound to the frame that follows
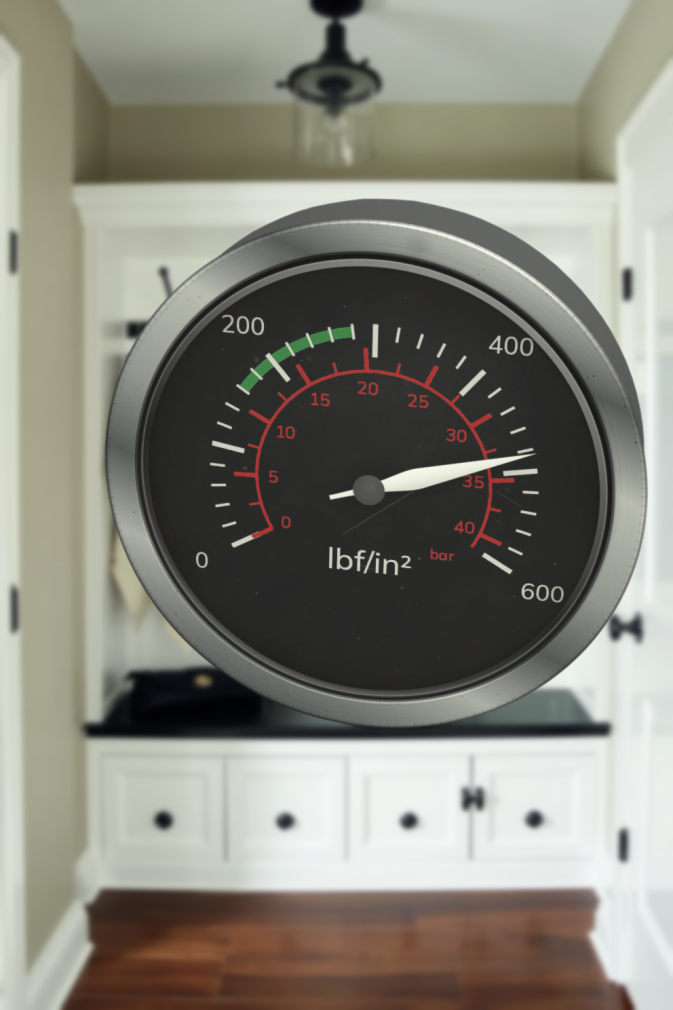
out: **480** psi
